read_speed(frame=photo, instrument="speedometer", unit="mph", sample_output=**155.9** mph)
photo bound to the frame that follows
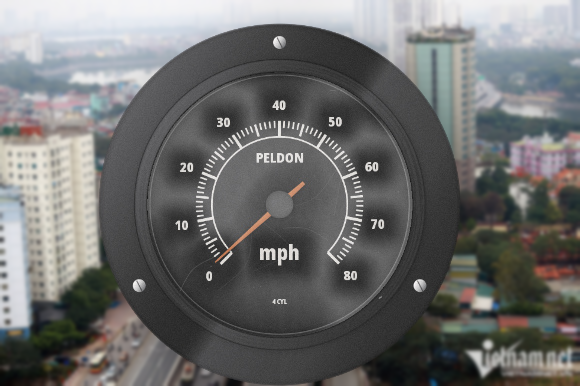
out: **1** mph
